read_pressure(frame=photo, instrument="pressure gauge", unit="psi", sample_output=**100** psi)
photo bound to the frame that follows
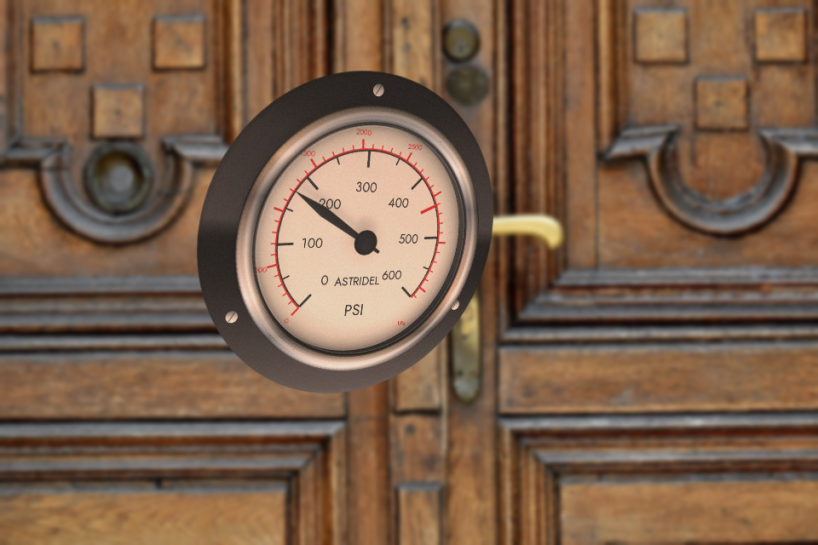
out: **175** psi
